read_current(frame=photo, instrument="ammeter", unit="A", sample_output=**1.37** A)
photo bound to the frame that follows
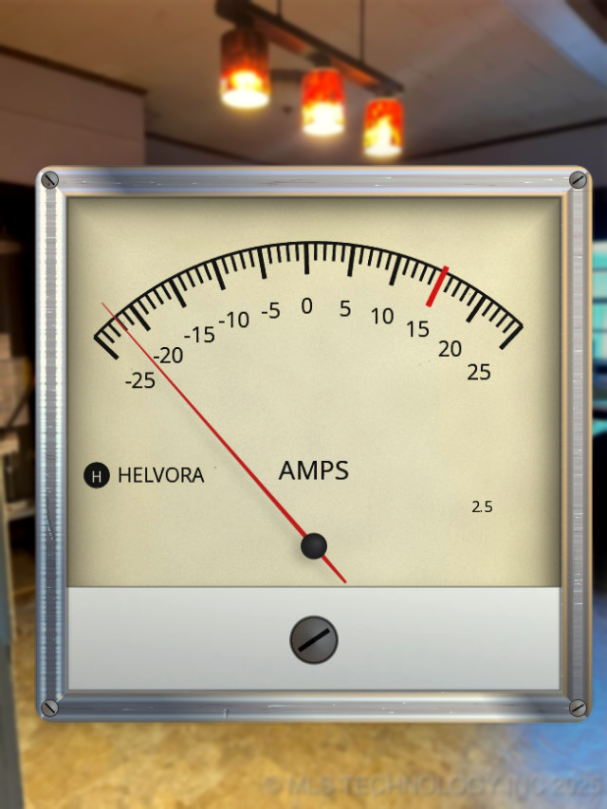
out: **-22** A
